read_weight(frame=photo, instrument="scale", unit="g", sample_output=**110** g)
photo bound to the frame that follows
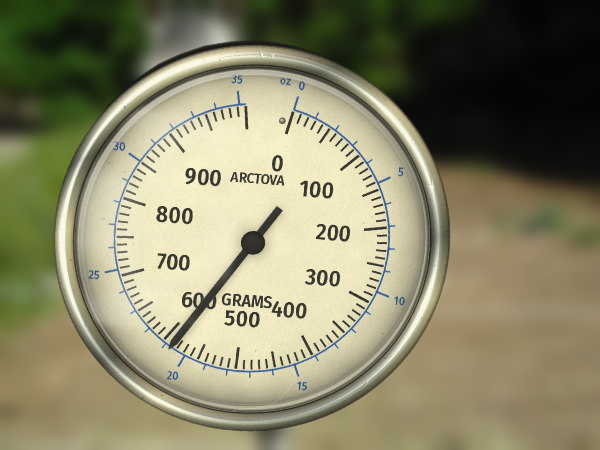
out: **590** g
